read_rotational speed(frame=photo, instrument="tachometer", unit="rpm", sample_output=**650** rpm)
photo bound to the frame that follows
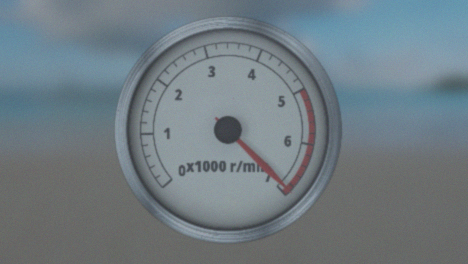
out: **6900** rpm
